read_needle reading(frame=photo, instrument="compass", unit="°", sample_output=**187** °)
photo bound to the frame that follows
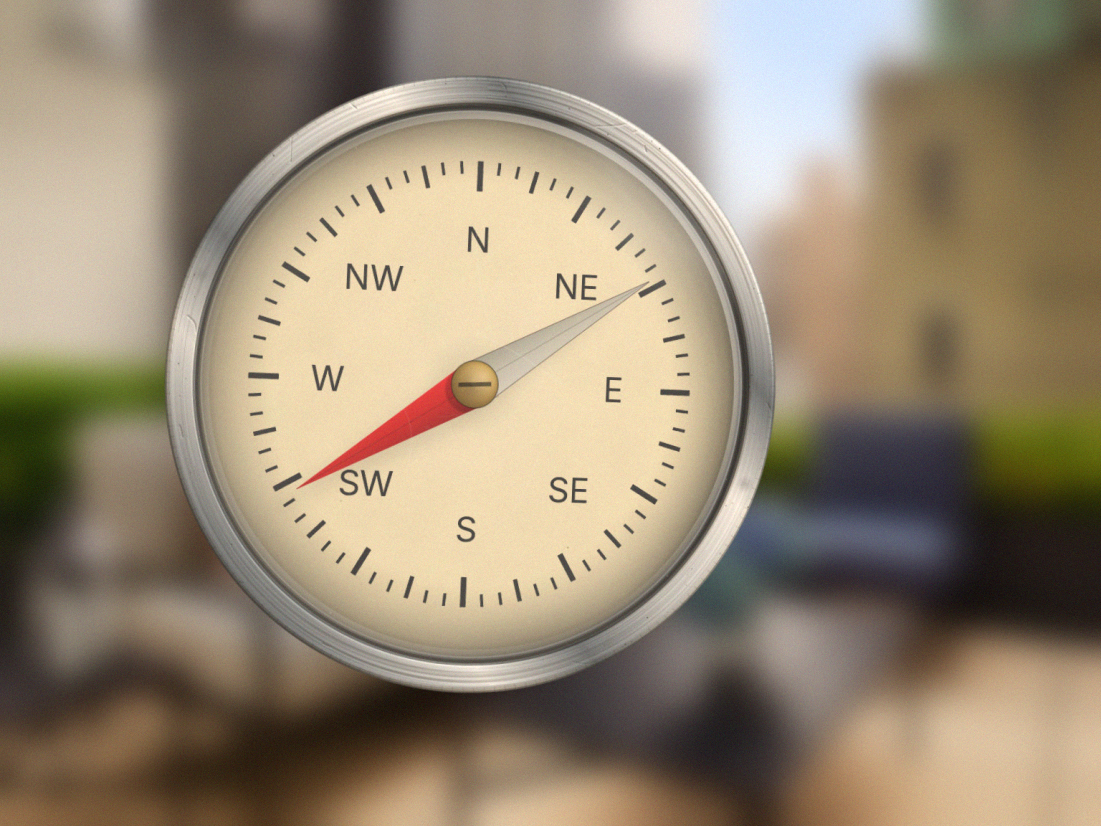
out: **237.5** °
